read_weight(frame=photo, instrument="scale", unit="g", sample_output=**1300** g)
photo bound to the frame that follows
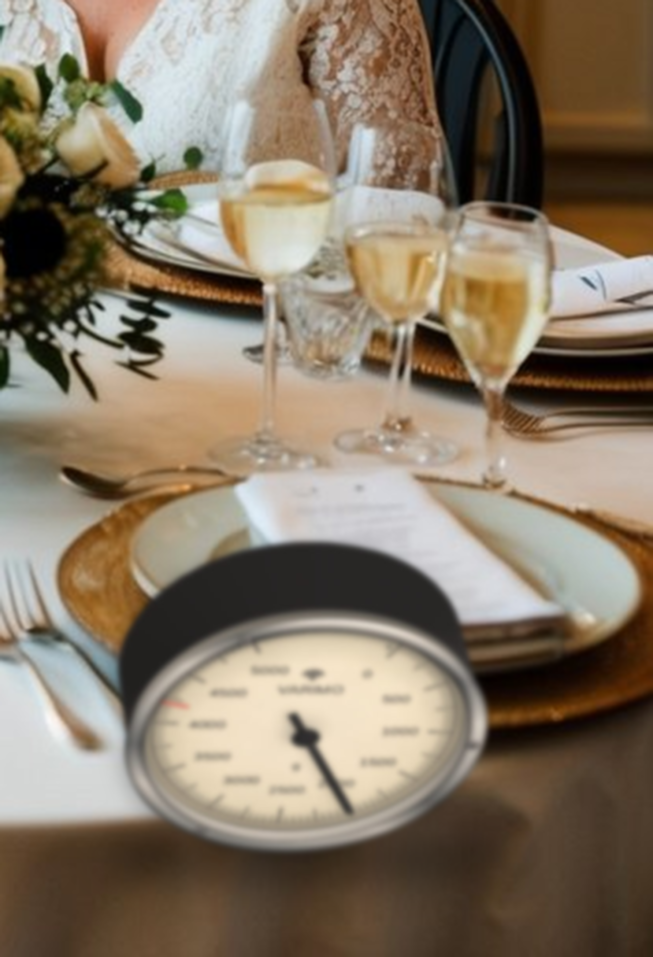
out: **2000** g
